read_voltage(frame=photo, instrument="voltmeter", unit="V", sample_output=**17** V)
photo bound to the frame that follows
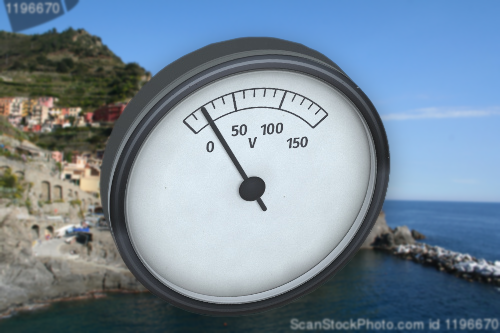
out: **20** V
